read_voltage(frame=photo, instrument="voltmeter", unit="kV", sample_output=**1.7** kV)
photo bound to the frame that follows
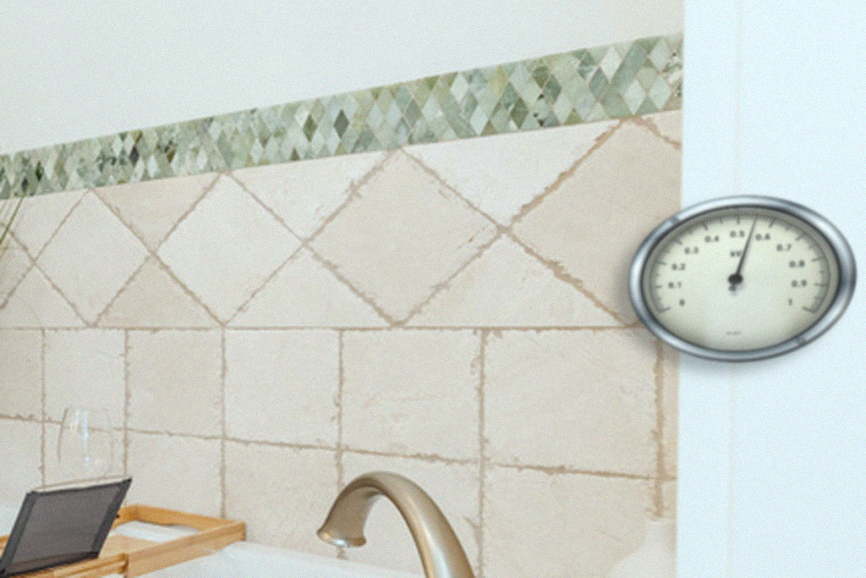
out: **0.55** kV
